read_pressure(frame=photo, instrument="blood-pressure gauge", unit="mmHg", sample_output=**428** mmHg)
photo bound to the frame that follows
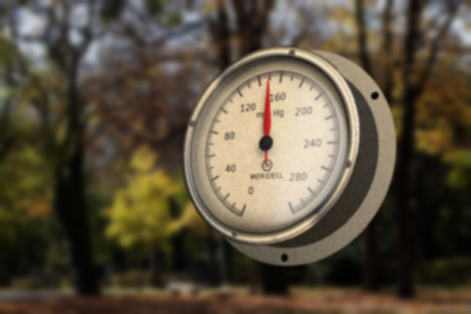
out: **150** mmHg
